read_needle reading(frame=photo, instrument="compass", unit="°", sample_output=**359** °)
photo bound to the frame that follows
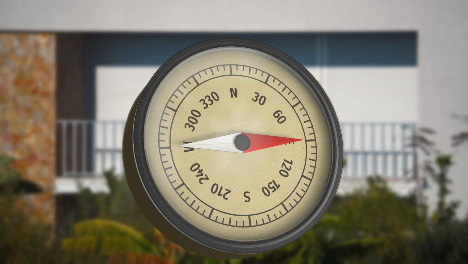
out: **90** °
